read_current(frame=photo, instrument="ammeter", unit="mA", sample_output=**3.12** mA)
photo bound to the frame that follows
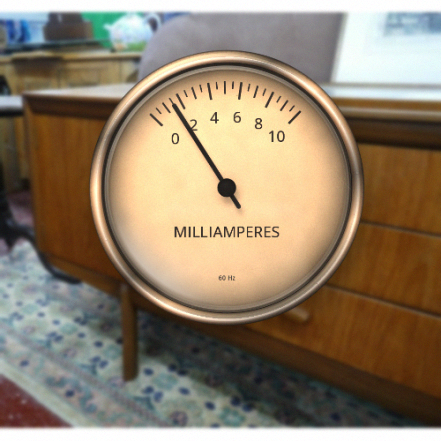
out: **1.5** mA
